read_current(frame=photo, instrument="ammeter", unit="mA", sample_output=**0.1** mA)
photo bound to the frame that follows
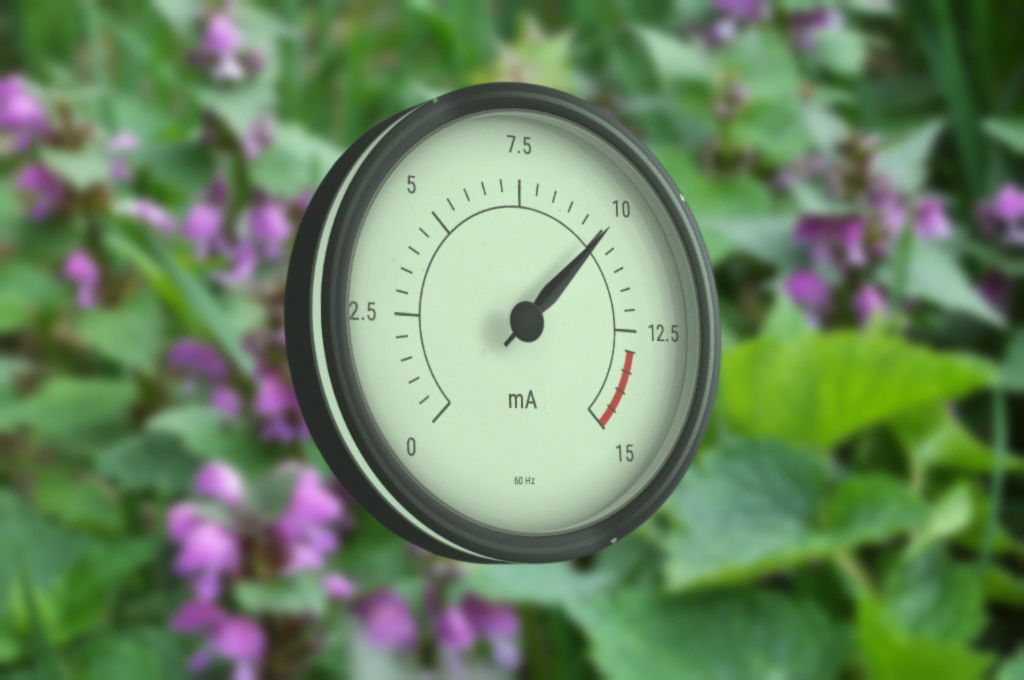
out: **10** mA
